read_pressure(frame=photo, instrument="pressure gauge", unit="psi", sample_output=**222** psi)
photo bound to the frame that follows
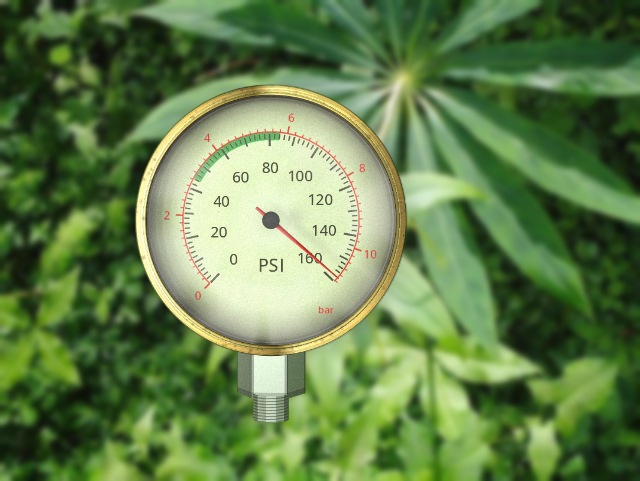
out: **158** psi
